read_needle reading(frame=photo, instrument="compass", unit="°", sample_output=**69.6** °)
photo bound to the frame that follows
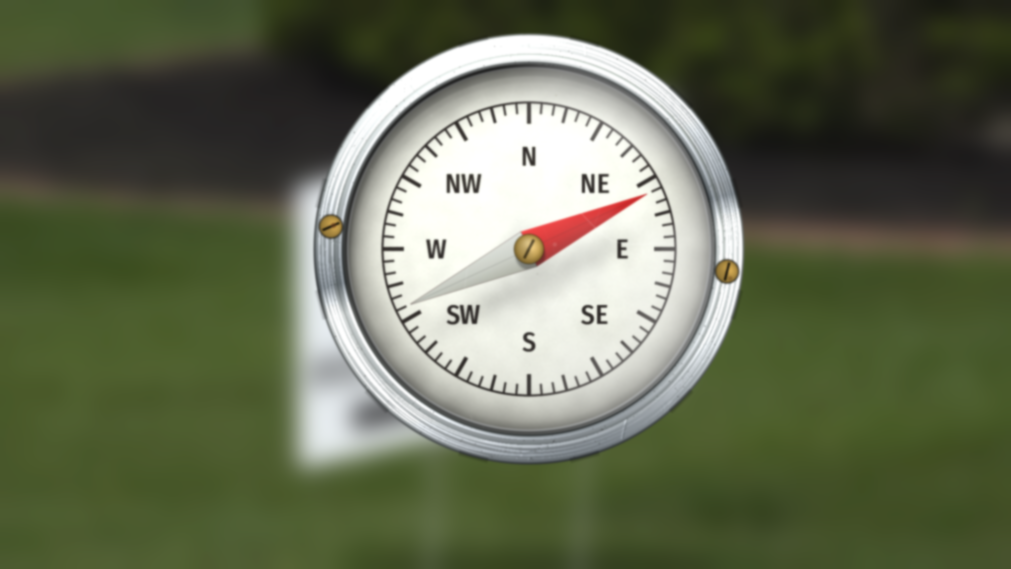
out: **65** °
